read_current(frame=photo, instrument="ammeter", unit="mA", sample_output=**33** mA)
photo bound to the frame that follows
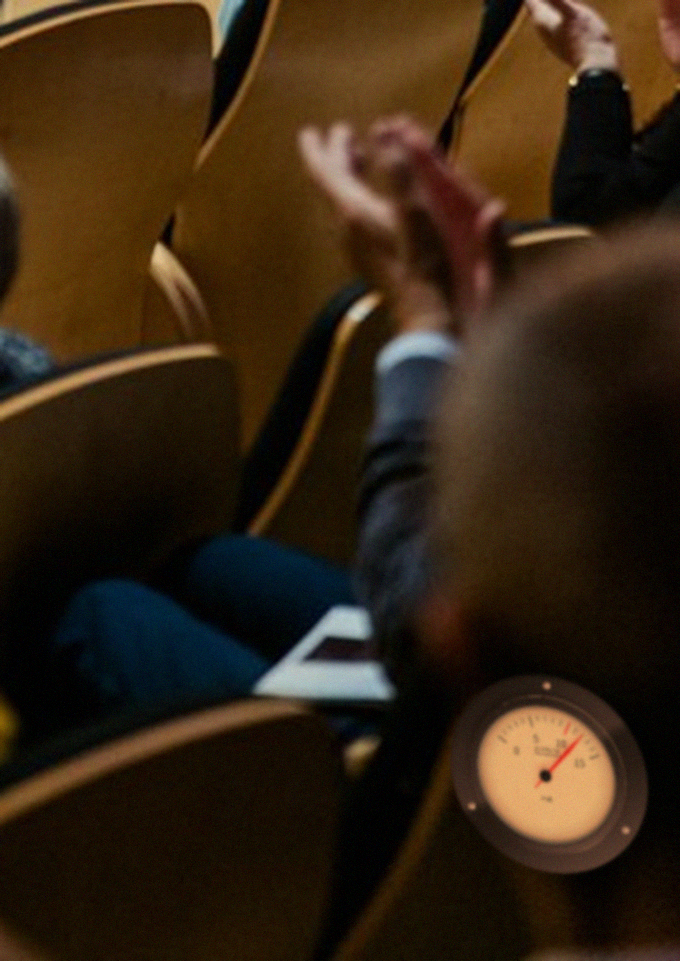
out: **12** mA
